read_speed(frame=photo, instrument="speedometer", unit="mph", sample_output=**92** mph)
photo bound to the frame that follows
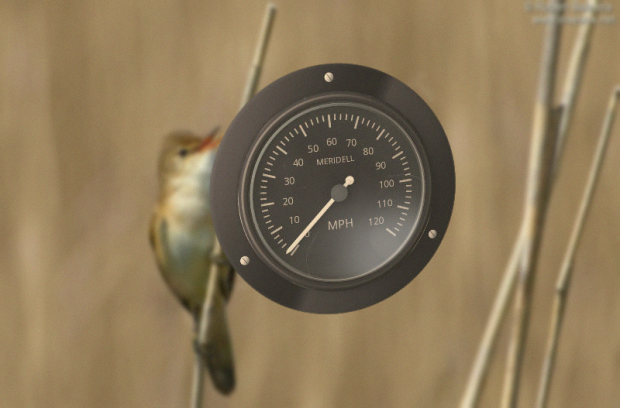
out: **2** mph
